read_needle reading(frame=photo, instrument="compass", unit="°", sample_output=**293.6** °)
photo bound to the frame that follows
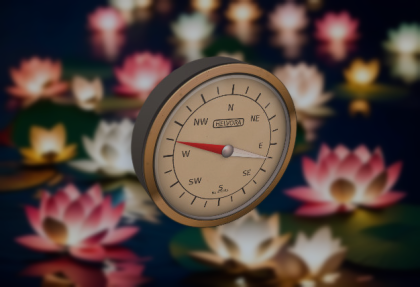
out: **285** °
